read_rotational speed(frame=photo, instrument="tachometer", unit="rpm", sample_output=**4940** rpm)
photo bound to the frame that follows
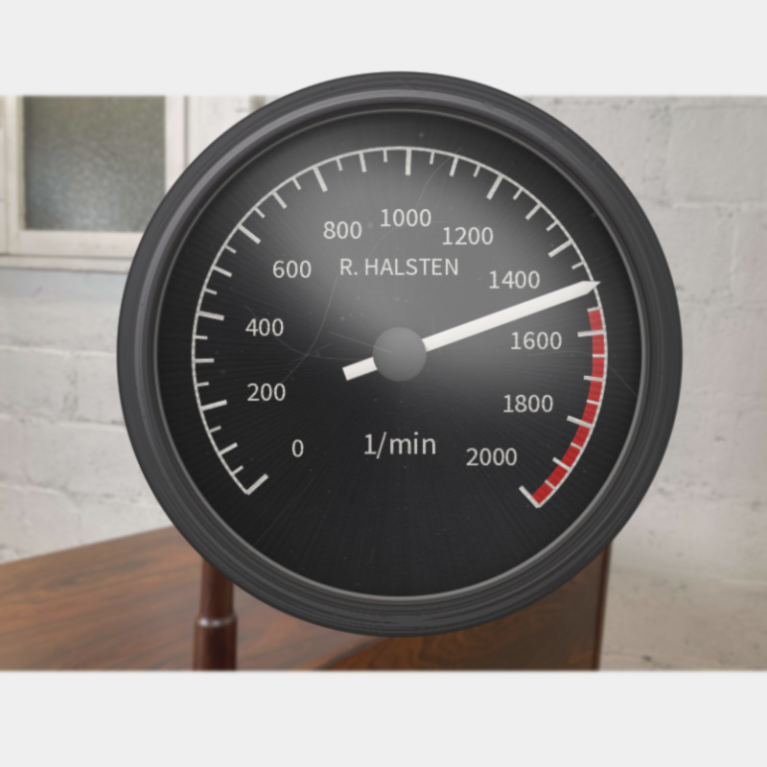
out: **1500** rpm
